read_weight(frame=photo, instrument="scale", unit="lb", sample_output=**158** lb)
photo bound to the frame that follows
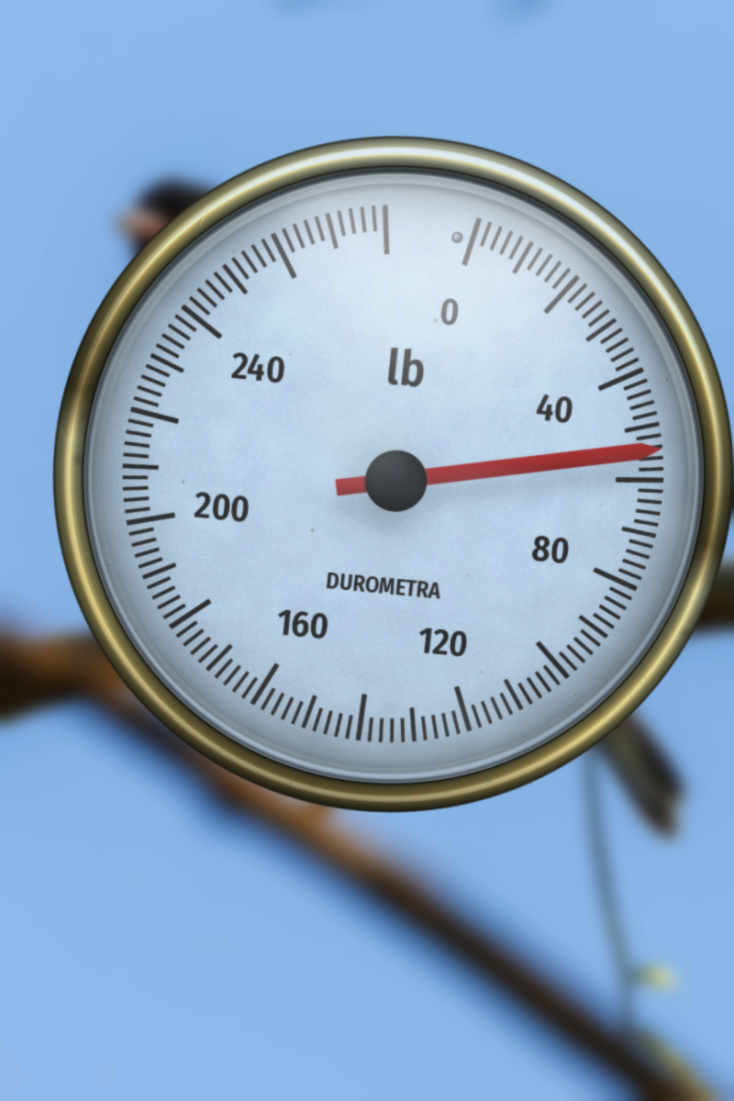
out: **54** lb
